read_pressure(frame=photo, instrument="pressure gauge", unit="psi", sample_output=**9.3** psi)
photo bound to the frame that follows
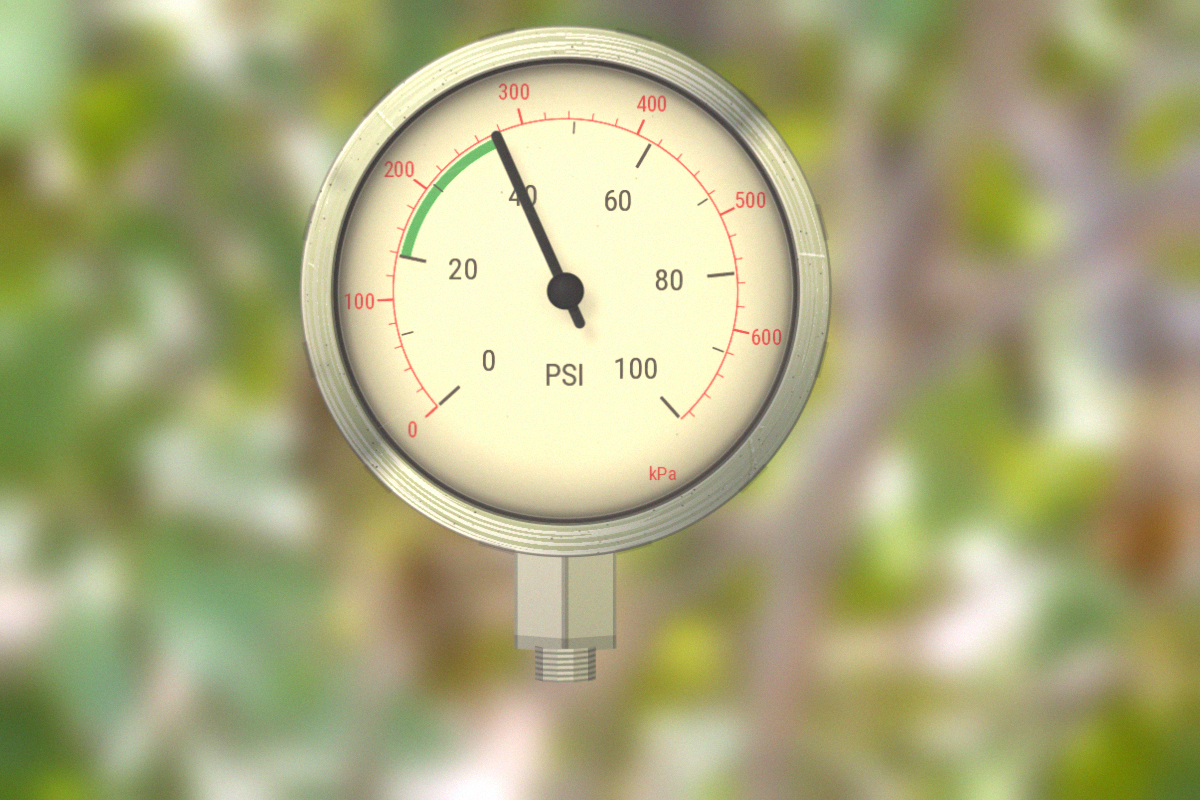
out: **40** psi
